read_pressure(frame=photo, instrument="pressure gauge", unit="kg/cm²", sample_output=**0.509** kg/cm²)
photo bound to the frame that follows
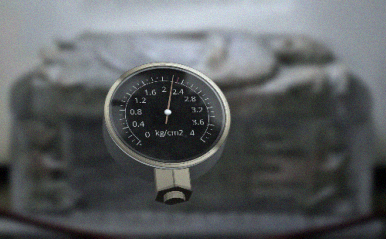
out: **2.2** kg/cm²
